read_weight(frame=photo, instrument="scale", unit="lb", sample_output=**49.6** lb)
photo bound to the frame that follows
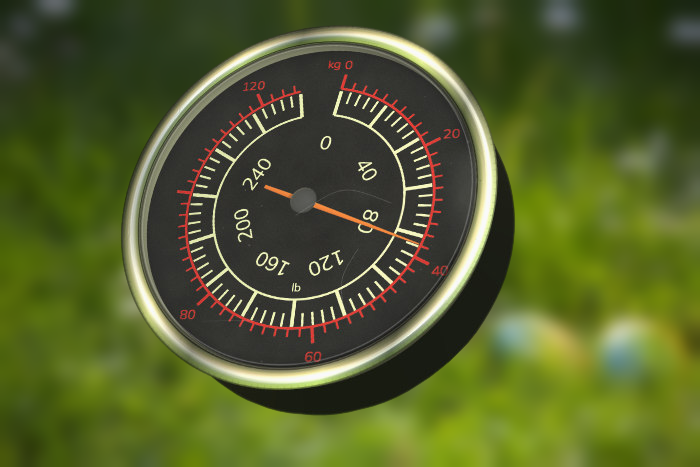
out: **84** lb
